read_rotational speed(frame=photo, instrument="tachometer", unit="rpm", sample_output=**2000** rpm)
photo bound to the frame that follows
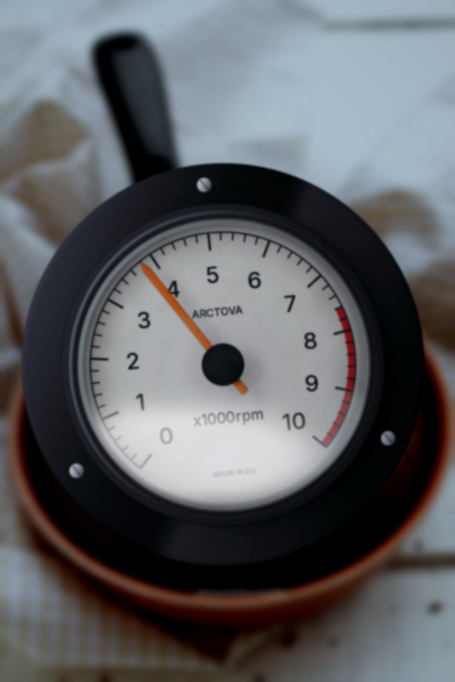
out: **3800** rpm
